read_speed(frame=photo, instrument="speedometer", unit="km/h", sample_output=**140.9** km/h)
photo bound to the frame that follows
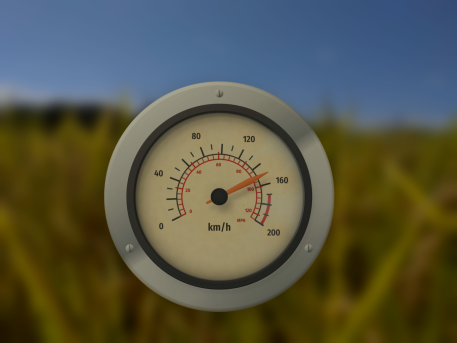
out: **150** km/h
